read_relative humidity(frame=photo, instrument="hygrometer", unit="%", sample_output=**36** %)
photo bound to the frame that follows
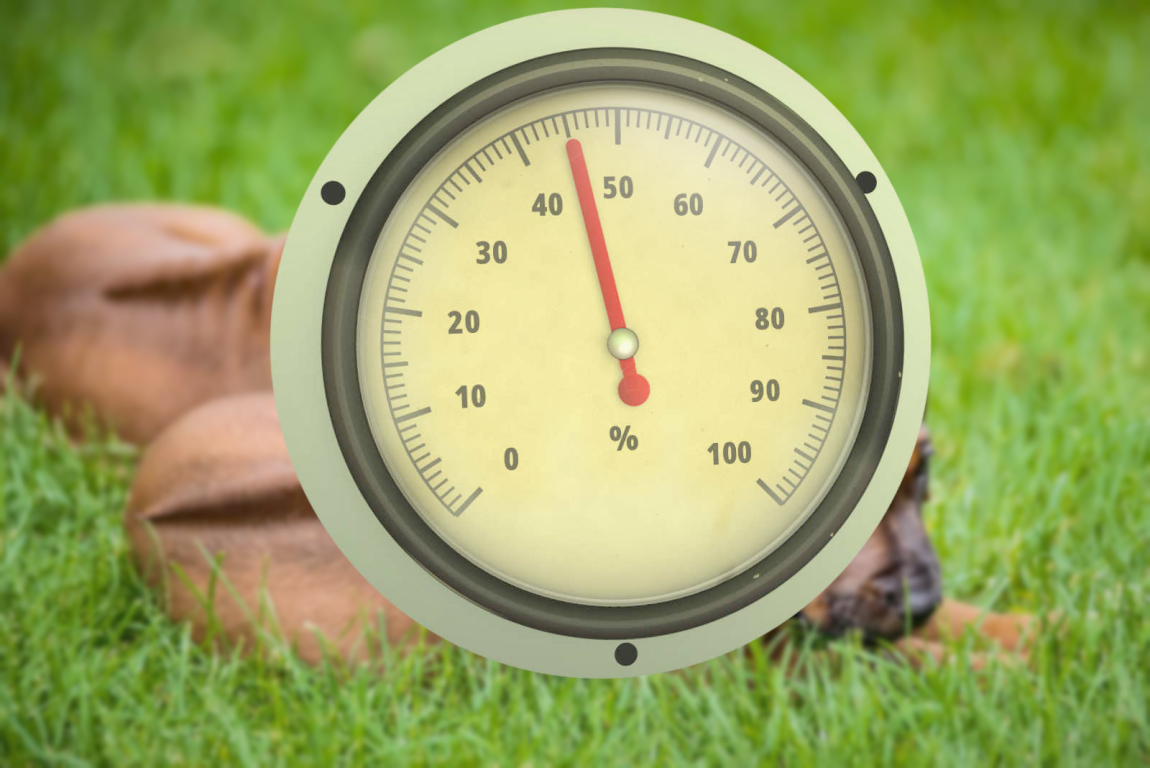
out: **45** %
